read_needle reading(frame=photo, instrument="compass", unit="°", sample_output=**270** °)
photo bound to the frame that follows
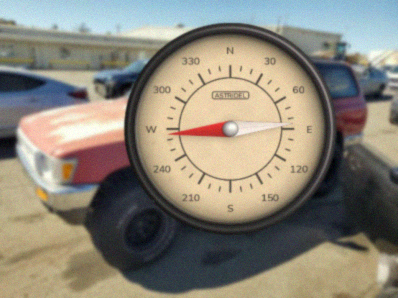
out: **265** °
